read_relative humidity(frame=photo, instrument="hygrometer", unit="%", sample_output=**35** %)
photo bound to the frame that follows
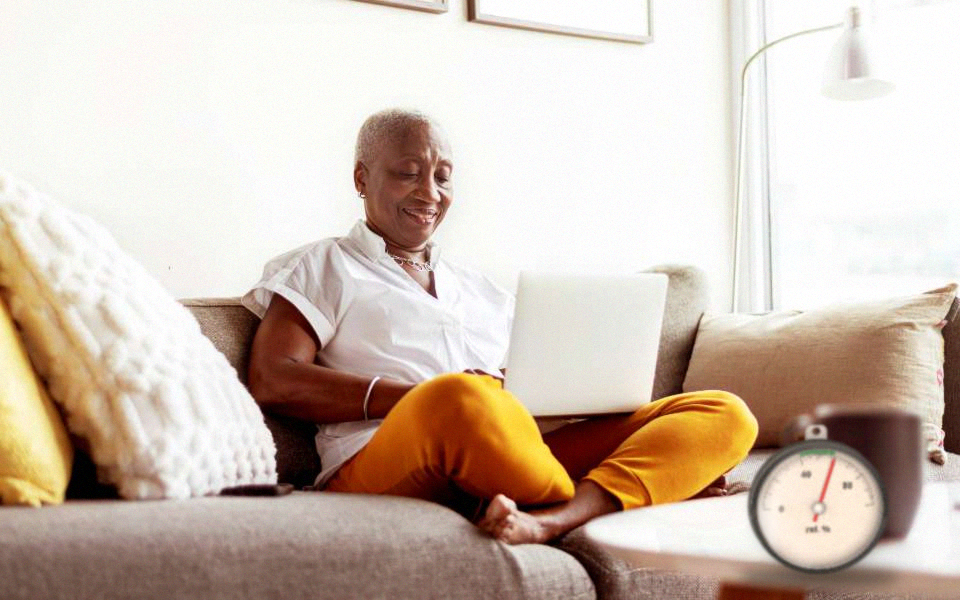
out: **60** %
